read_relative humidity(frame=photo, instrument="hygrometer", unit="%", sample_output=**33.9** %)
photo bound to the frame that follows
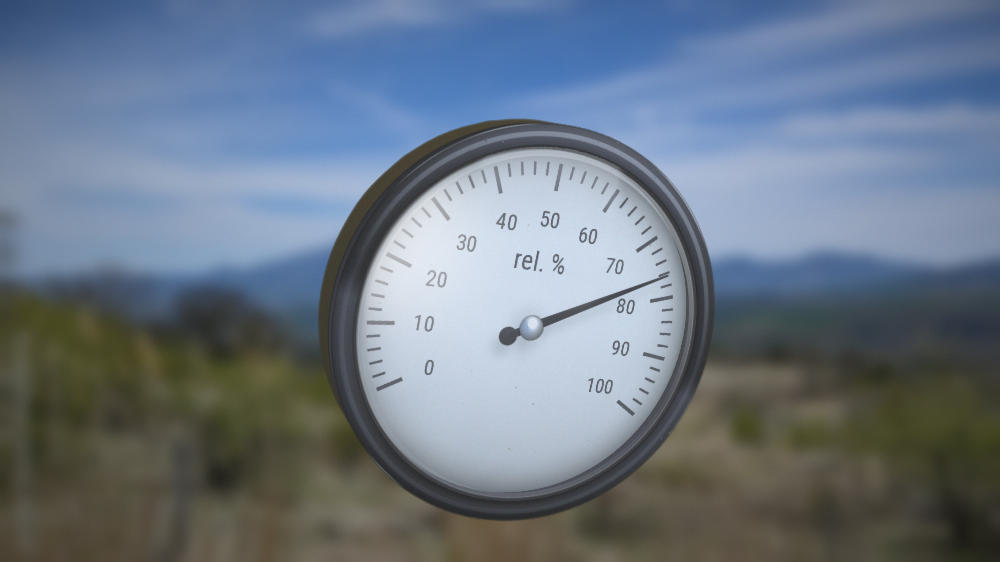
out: **76** %
